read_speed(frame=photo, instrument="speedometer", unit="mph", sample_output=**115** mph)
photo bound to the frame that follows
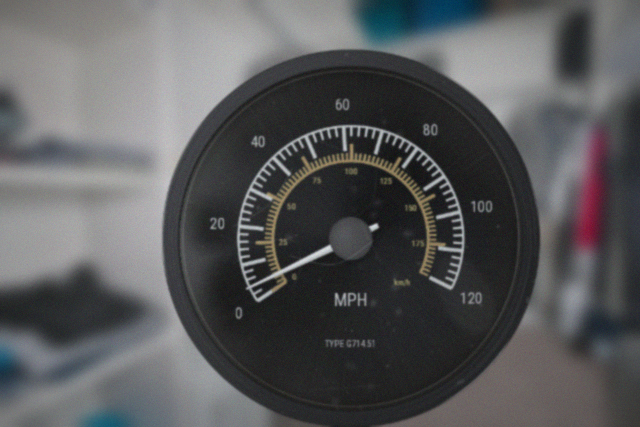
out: **4** mph
